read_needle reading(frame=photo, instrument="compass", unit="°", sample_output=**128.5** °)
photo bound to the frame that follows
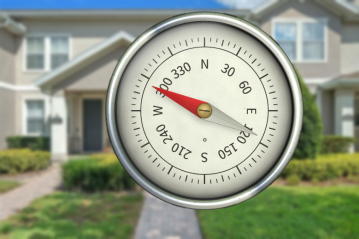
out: **295** °
